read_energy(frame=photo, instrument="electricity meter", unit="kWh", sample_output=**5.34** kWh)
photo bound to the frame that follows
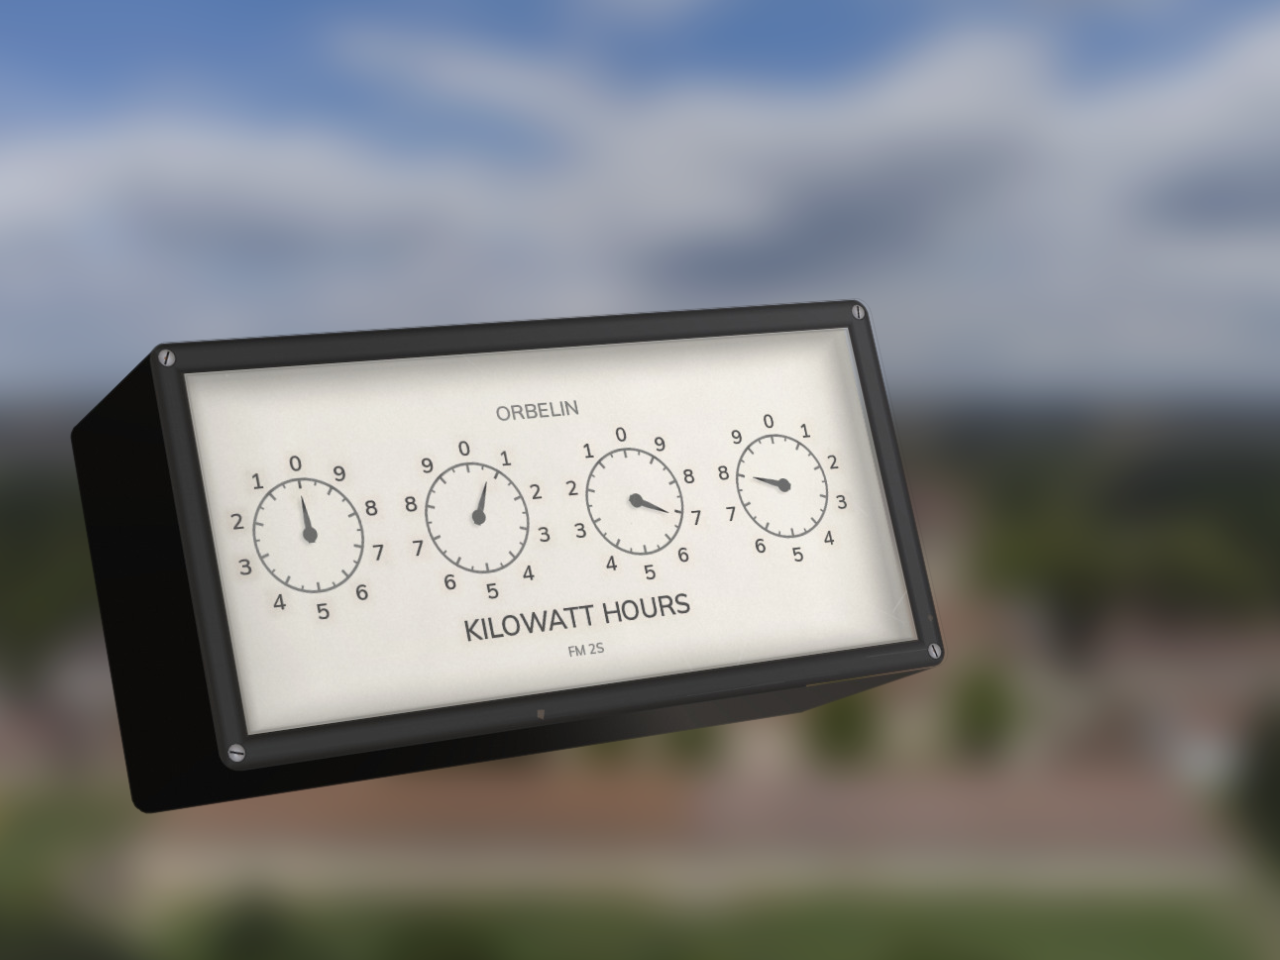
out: **68** kWh
